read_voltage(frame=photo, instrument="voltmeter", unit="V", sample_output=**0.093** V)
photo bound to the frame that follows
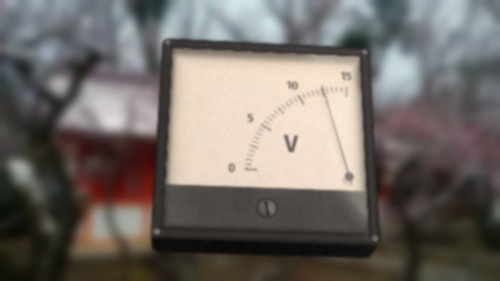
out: **12.5** V
